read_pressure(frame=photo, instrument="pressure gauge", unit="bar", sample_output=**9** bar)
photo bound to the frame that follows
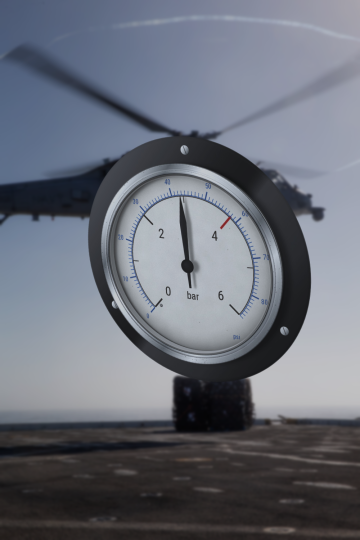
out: **3** bar
